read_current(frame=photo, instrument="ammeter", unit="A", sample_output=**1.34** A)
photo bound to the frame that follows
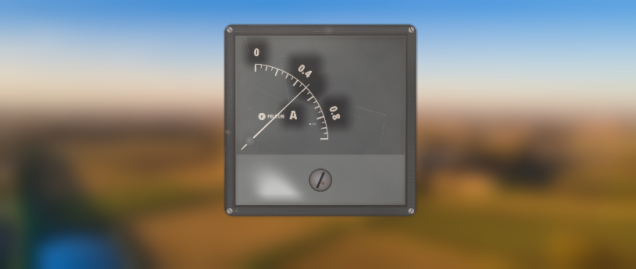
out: **0.5** A
